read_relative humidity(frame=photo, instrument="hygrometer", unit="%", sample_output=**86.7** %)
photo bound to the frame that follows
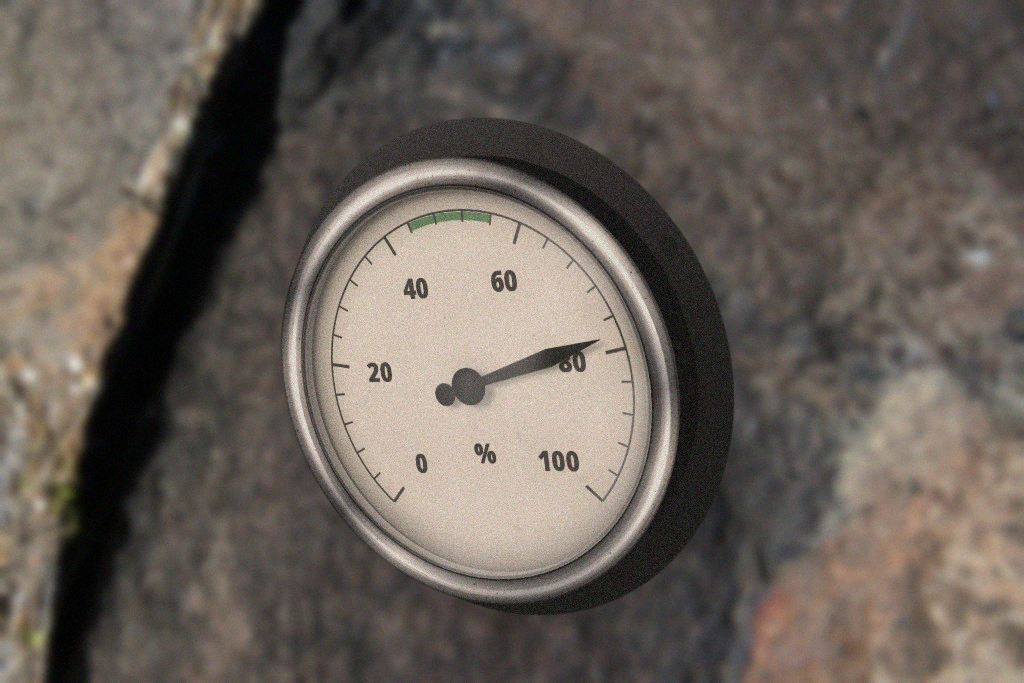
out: **78** %
